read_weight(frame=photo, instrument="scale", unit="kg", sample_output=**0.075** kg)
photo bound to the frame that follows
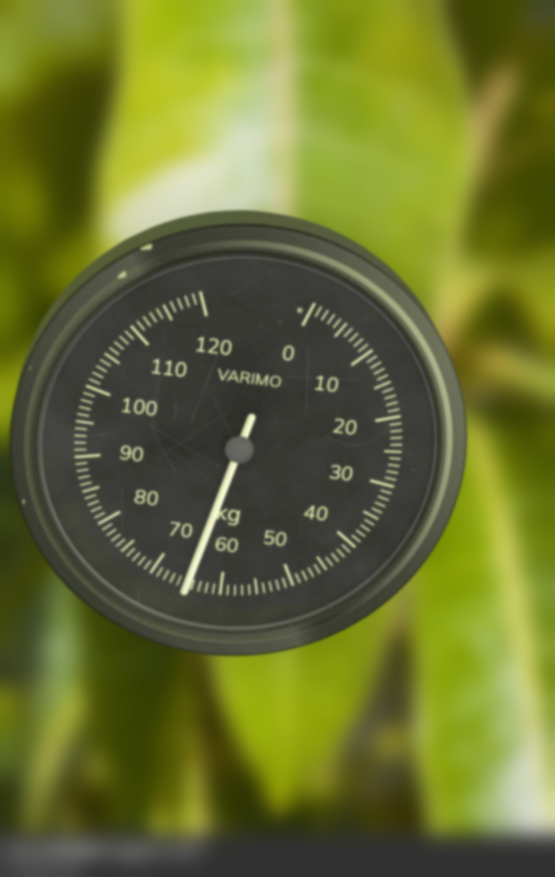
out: **65** kg
